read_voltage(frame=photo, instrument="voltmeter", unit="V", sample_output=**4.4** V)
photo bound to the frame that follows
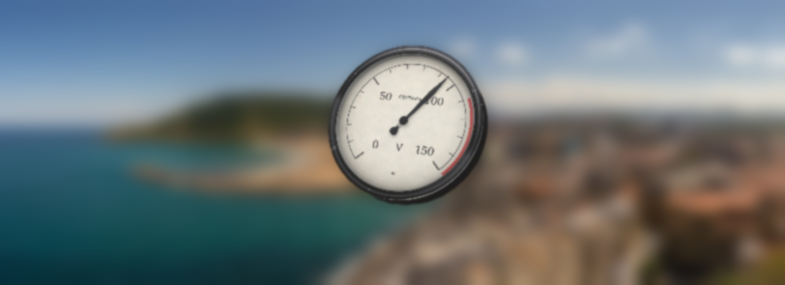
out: **95** V
